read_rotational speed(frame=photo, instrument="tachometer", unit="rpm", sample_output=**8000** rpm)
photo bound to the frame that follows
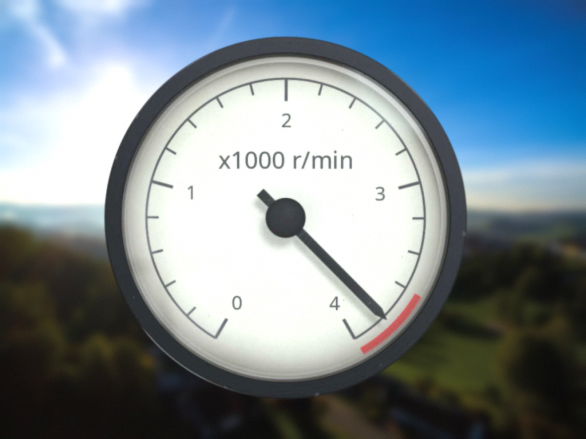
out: **3800** rpm
